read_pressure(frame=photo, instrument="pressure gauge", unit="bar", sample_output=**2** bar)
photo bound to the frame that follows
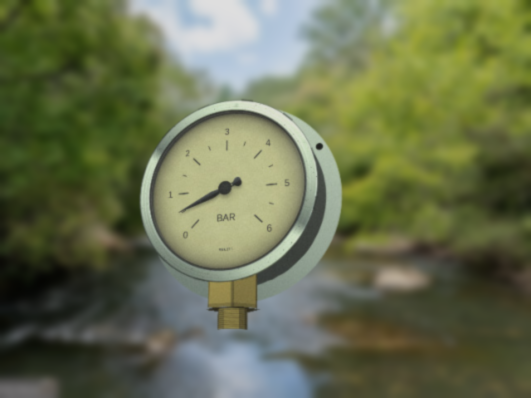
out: **0.5** bar
